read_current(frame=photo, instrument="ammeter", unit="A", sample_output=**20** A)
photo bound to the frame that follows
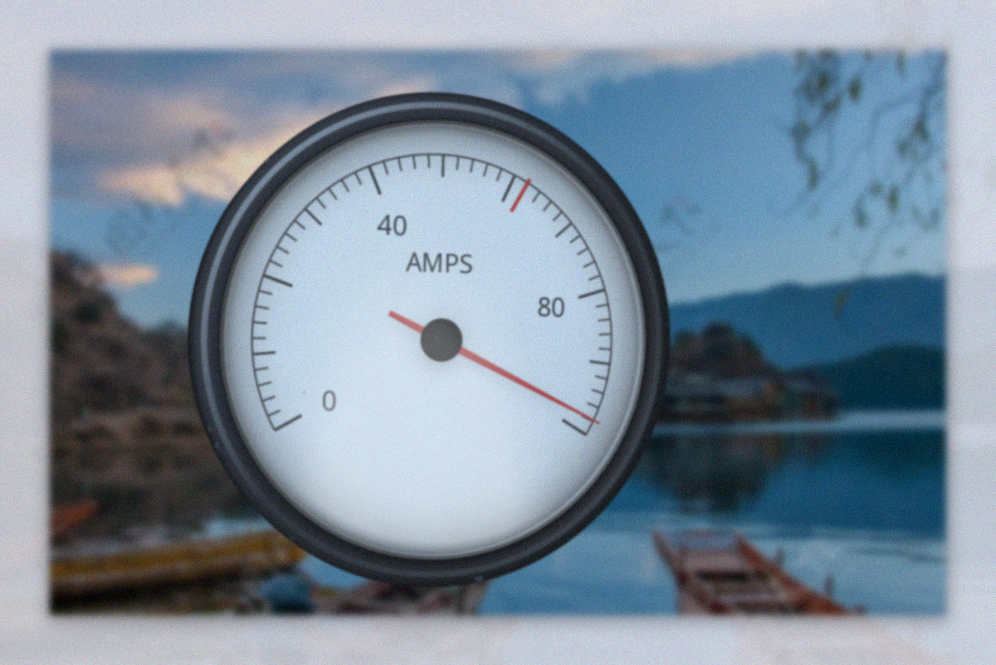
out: **98** A
